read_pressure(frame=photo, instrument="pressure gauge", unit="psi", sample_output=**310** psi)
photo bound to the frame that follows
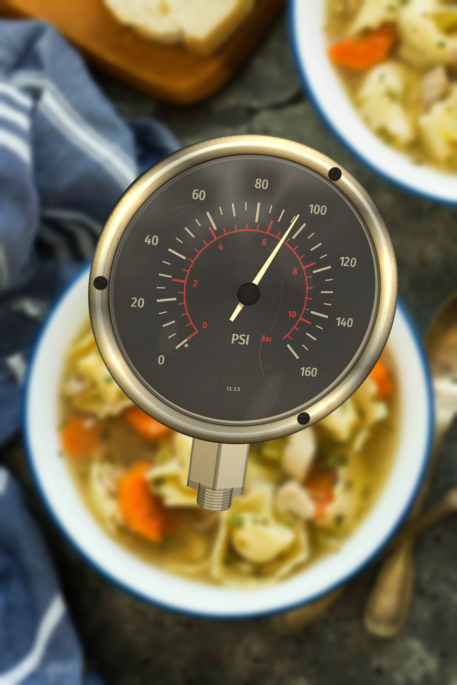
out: **95** psi
